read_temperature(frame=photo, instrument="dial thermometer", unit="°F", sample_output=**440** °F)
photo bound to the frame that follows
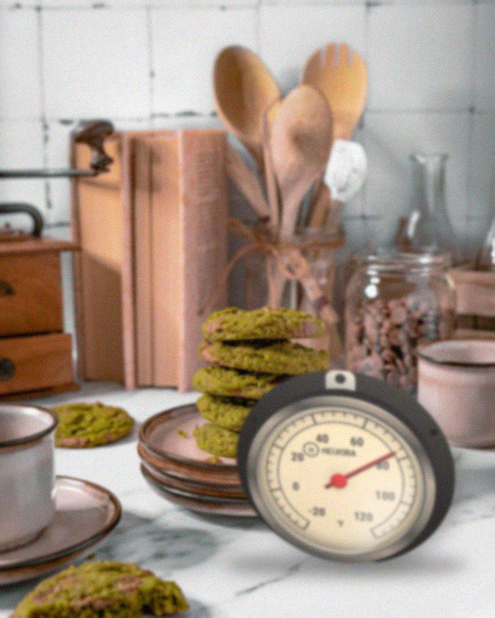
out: **76** °F
